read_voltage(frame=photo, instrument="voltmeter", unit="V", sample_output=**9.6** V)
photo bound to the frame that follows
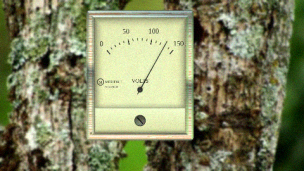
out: **130** V
